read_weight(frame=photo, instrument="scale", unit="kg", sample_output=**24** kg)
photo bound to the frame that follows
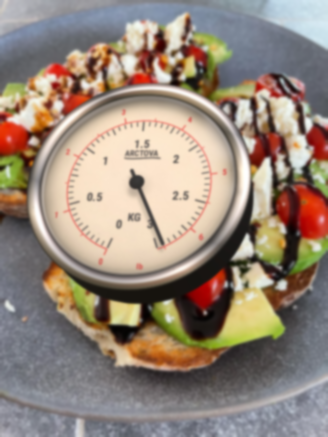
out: **2.95** kg
